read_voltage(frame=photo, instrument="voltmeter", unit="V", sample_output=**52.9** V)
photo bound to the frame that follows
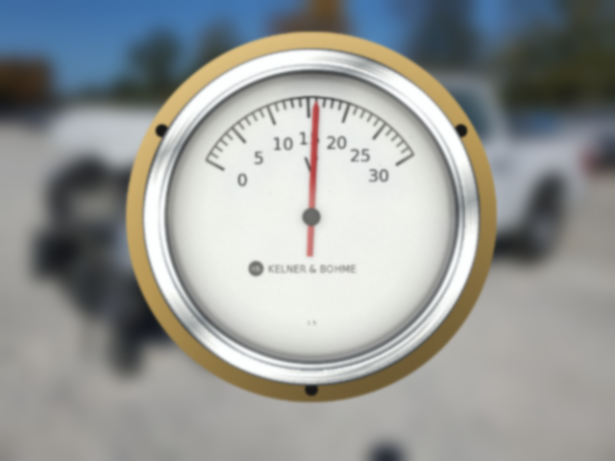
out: **16** V
